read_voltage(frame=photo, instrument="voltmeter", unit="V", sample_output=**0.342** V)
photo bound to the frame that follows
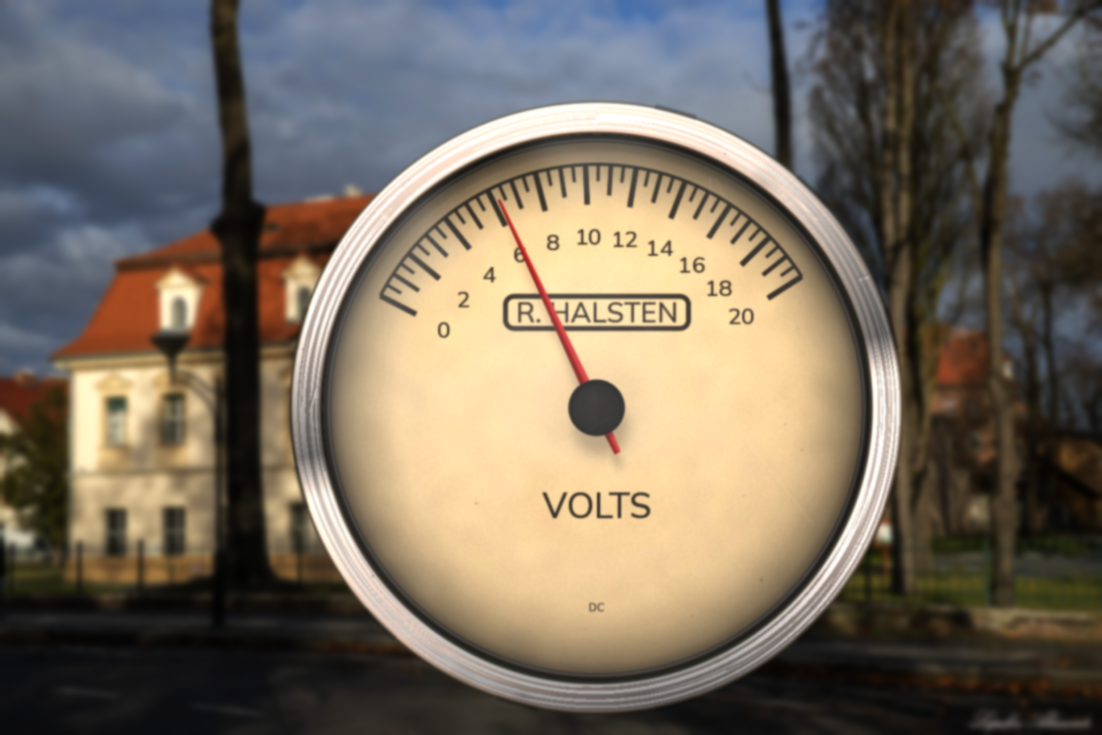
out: **6.25** V
